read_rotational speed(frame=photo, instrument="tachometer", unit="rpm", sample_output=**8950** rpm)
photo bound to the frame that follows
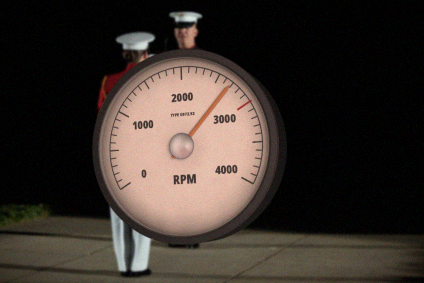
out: **2700** rpm
